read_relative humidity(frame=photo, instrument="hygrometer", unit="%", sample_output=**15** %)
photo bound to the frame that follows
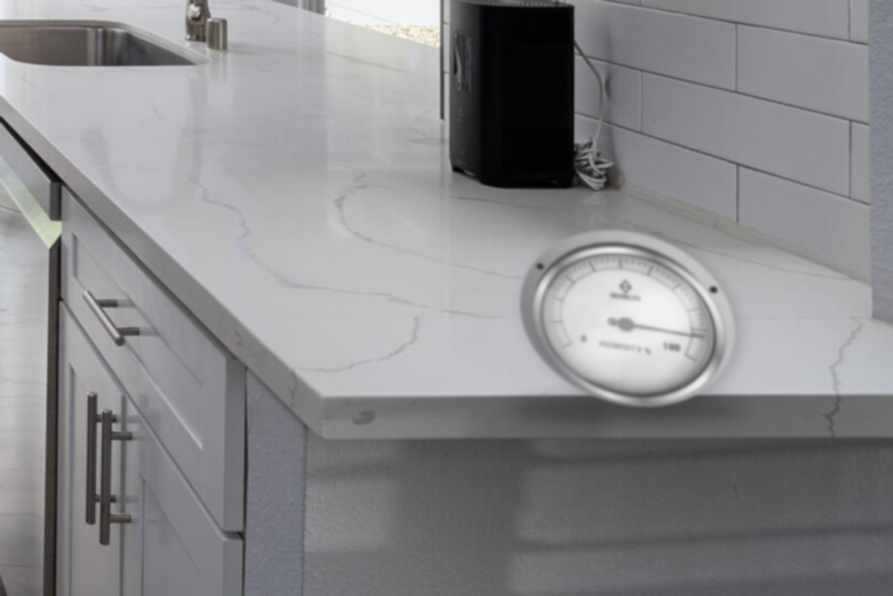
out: **90** %
